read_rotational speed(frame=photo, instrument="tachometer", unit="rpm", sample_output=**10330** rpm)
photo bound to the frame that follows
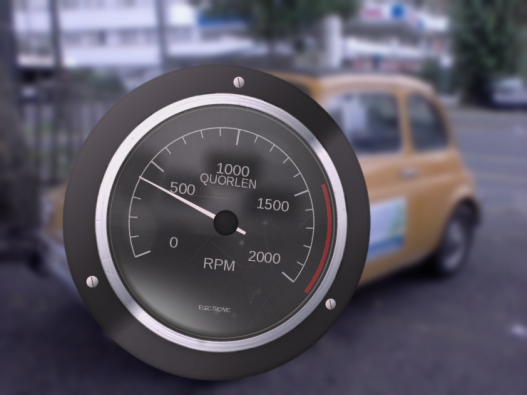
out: **400** rpm
